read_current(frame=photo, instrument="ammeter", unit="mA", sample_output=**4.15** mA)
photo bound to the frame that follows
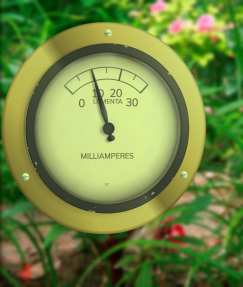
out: **10** mA
